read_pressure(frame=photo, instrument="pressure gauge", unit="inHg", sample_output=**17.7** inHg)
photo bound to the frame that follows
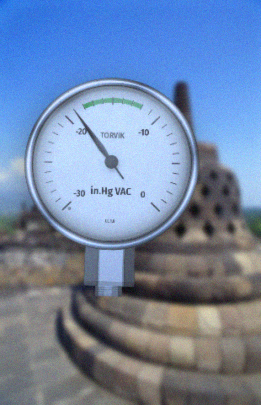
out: **-19** inHg
